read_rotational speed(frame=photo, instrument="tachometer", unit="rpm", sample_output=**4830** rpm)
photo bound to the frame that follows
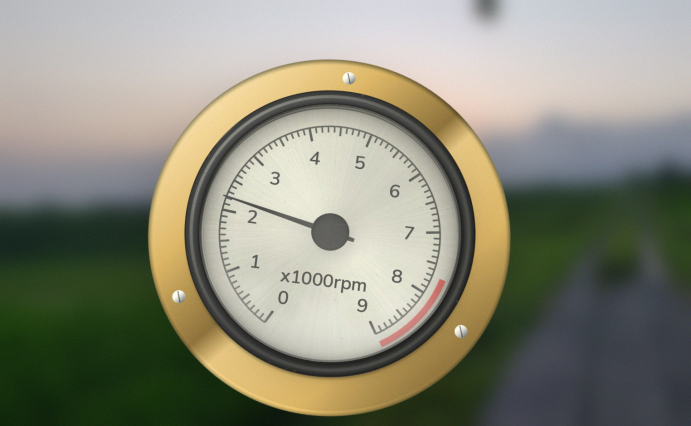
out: **2200** rpm
